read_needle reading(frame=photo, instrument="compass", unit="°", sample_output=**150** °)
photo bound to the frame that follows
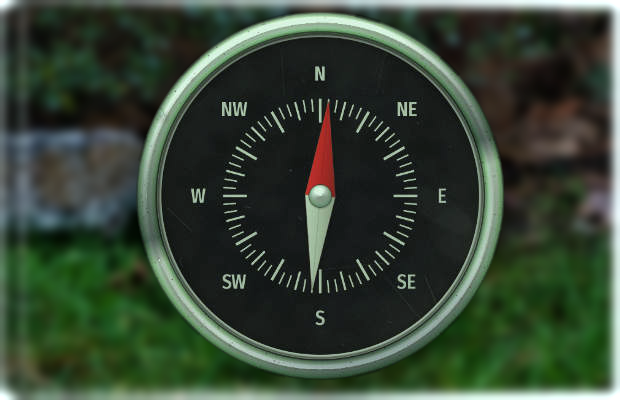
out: **5** °
